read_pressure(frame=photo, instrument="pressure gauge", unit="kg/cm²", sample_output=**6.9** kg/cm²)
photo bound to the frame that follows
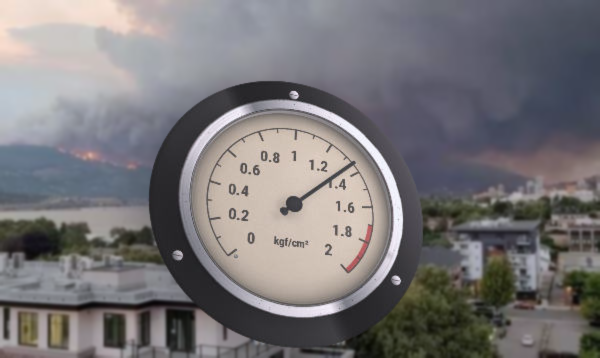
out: **1.35** kg/cm²
